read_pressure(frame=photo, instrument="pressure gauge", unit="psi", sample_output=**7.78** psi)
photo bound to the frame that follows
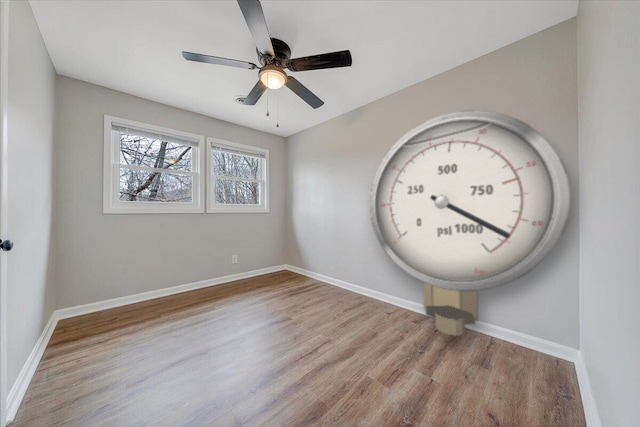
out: **925** psi
